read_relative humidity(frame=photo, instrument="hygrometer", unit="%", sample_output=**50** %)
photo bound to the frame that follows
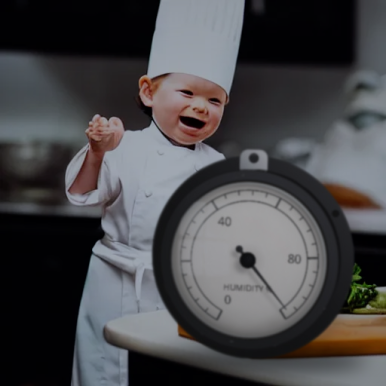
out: **98** %
